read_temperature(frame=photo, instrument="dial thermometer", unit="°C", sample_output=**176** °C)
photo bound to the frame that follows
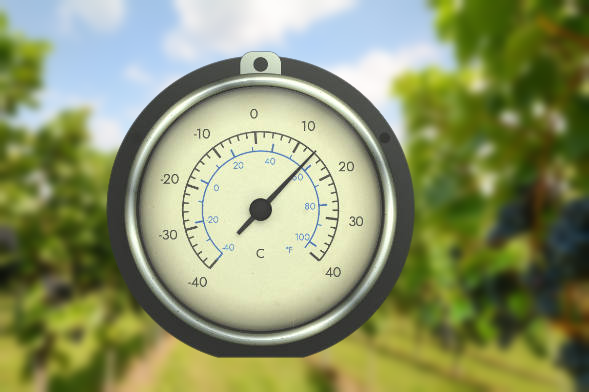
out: **14** °C
